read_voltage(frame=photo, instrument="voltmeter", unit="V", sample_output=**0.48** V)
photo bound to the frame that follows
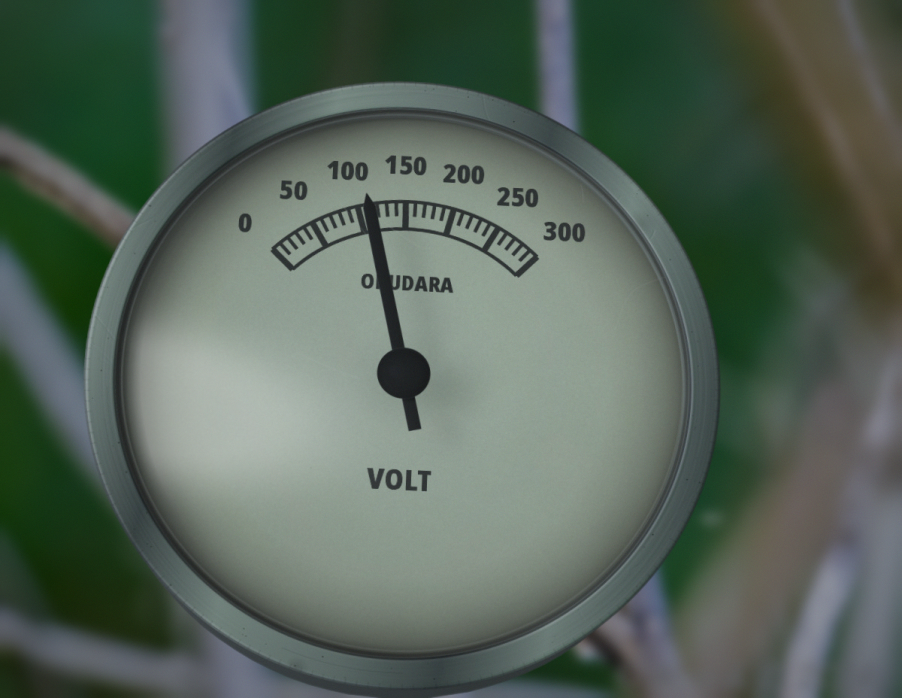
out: **110** V
